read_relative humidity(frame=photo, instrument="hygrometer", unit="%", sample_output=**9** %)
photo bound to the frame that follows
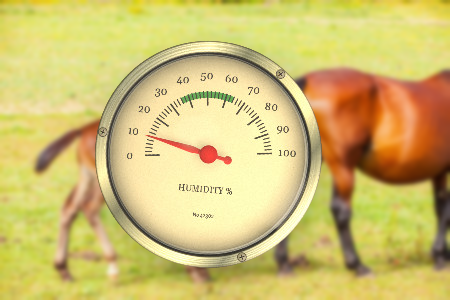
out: **10** %
